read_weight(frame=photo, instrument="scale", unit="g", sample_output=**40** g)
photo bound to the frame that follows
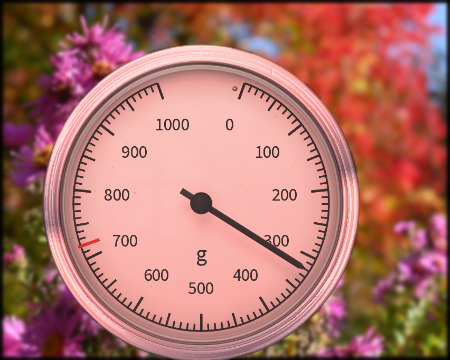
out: **320** g
